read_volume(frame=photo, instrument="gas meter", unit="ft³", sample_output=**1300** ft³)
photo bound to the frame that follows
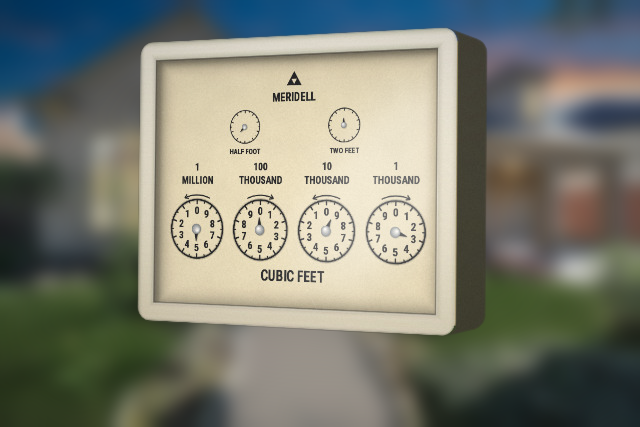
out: **499300** ft³
